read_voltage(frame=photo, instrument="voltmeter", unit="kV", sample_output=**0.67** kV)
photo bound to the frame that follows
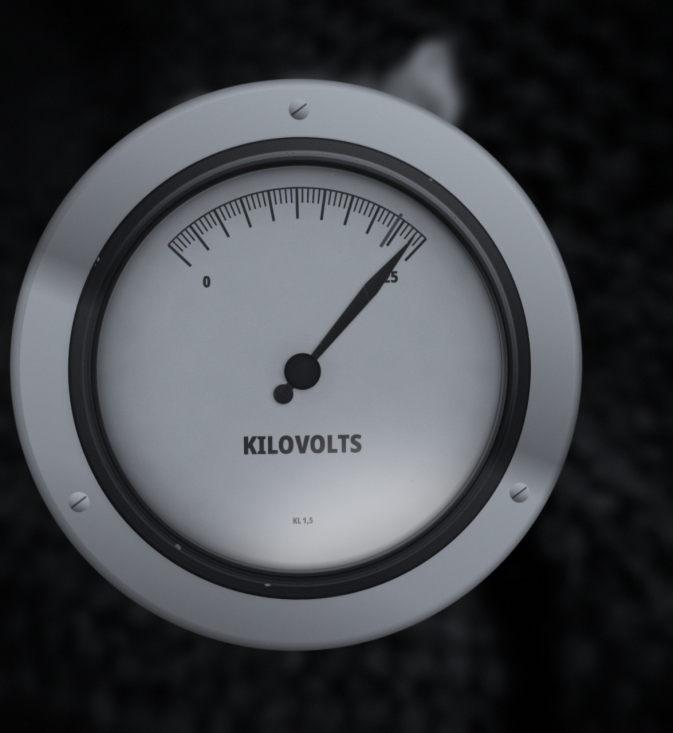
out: **24** kV
